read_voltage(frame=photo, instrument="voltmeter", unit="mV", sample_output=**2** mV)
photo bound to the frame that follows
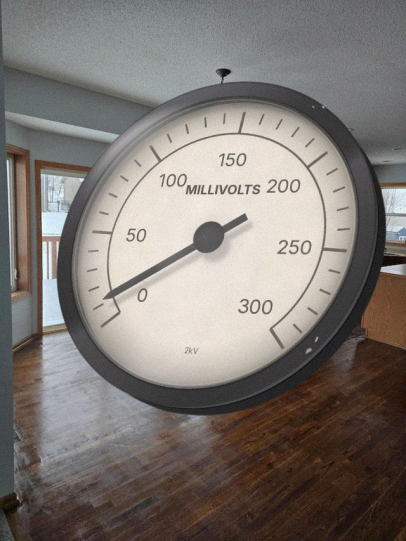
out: **10** mV
